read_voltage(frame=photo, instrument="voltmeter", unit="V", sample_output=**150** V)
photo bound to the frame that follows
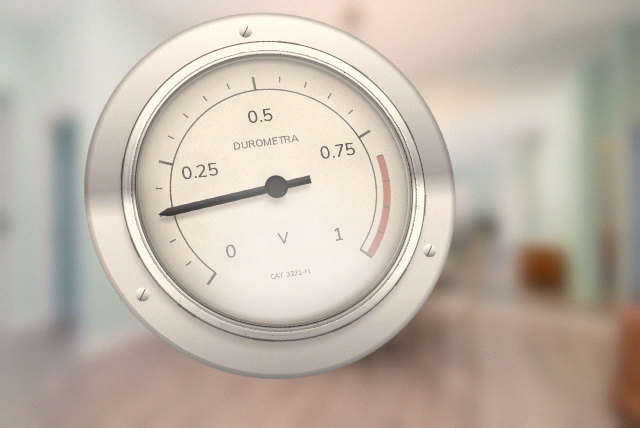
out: **0.15** V
